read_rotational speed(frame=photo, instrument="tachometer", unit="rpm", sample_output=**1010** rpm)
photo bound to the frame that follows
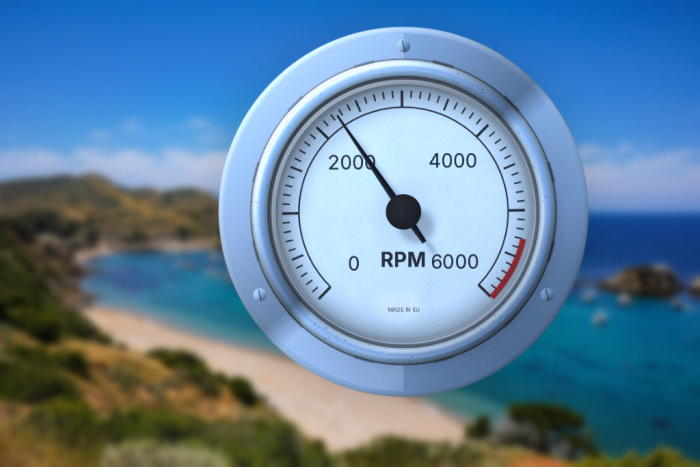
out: **2250** rpm
